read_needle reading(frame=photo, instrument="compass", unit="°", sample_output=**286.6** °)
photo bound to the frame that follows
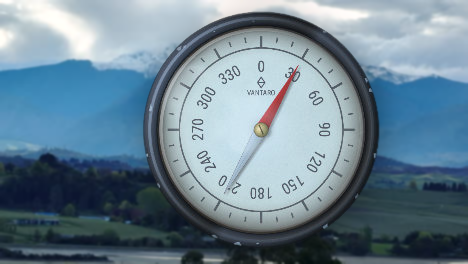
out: **30** °
